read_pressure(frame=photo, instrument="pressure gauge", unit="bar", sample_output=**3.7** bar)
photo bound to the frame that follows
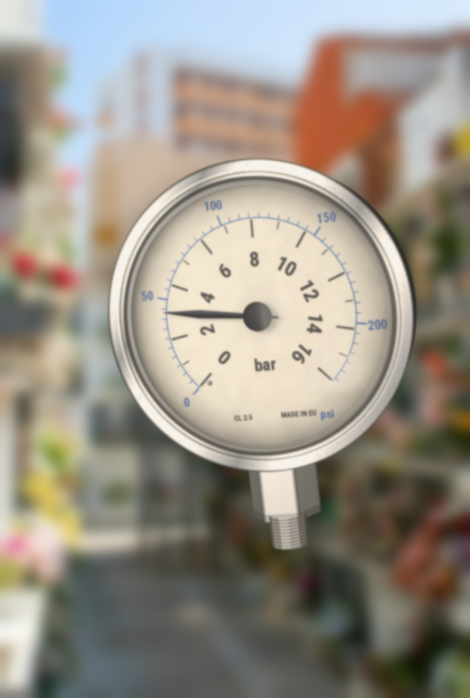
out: **3** bar
